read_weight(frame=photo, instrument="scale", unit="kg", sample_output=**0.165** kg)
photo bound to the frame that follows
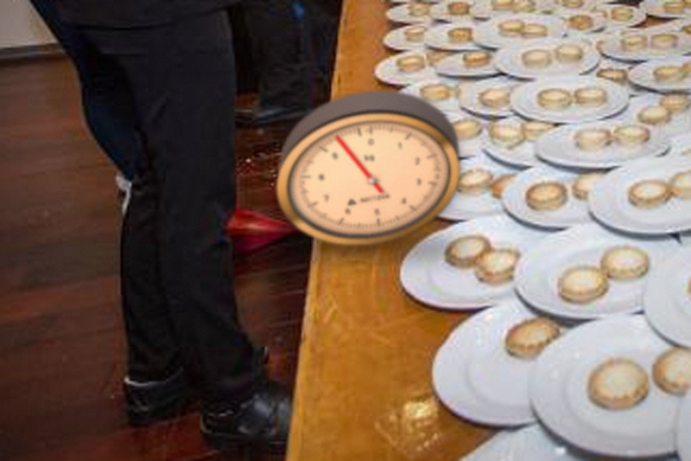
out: **9.5** kg
